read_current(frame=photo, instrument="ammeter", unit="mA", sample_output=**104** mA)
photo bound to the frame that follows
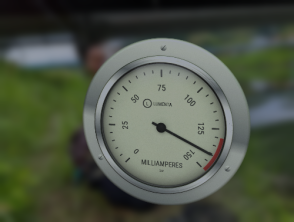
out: **140** mA
